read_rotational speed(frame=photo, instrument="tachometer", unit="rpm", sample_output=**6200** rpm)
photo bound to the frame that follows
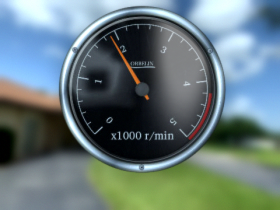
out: **1900** rpm
